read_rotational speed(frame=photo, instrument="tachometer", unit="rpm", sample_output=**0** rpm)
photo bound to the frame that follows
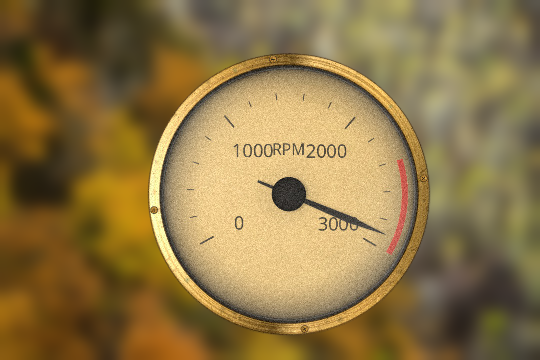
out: **2900** rpm
